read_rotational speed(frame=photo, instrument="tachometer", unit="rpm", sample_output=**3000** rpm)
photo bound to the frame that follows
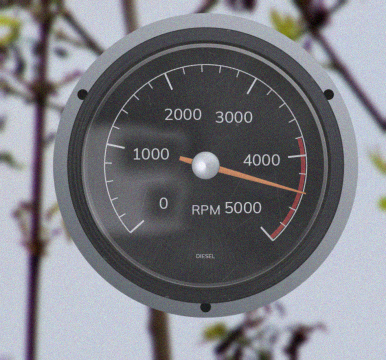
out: **4400** rpm
